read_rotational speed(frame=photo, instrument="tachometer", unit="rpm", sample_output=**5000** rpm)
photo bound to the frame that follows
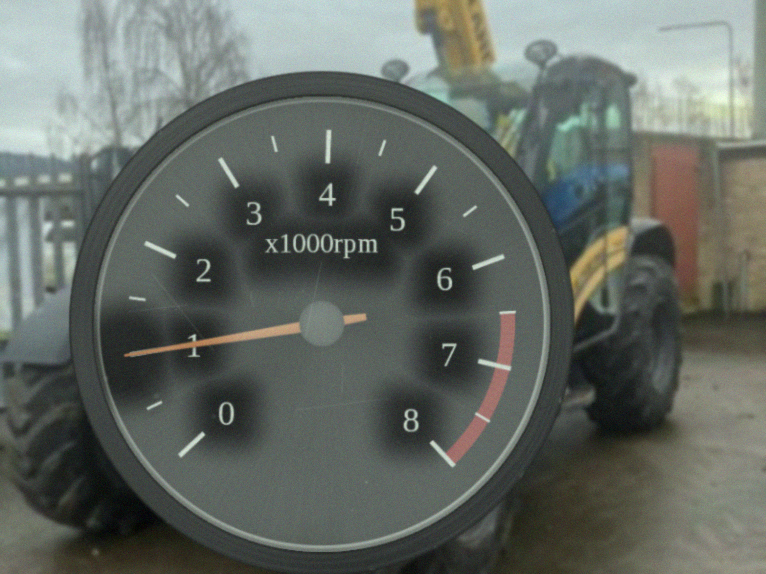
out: **1000** rpm
